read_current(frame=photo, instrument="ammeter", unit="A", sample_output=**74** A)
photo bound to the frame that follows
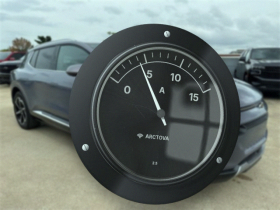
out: **4** A
